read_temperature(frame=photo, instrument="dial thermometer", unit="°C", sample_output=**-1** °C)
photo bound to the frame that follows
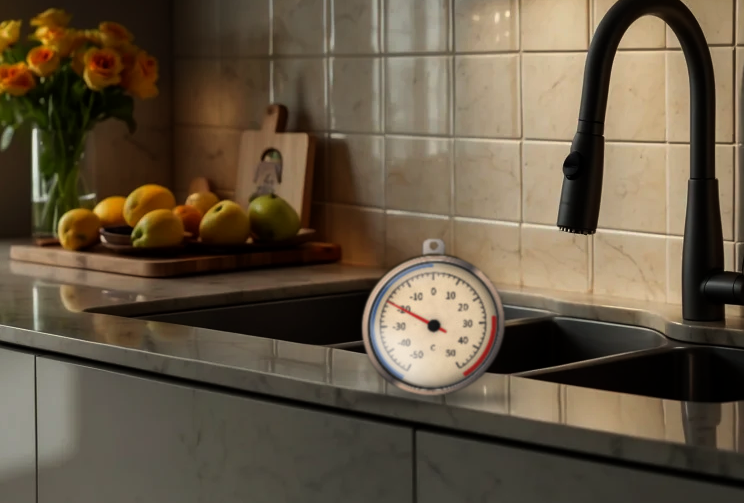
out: **-20** °C
